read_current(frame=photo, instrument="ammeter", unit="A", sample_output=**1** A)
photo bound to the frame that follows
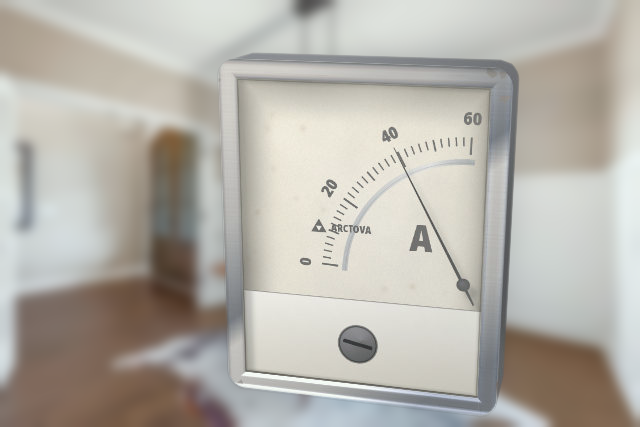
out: **40** A
